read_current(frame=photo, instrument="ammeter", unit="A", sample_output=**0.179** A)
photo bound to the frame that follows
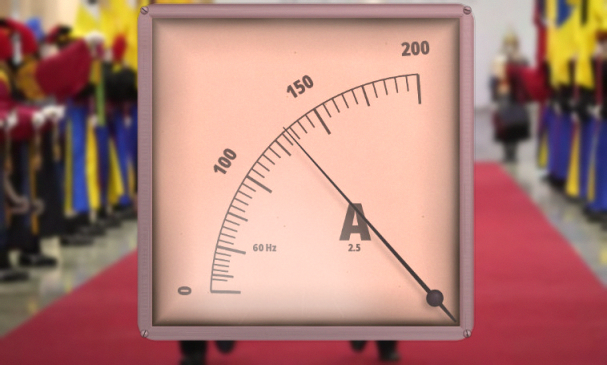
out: **132.5** A
